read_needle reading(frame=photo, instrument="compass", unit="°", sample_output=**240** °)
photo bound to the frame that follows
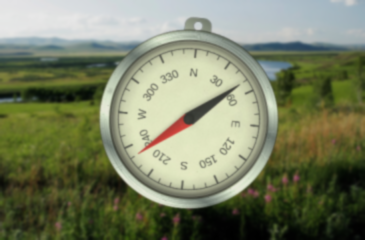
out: **230** °
